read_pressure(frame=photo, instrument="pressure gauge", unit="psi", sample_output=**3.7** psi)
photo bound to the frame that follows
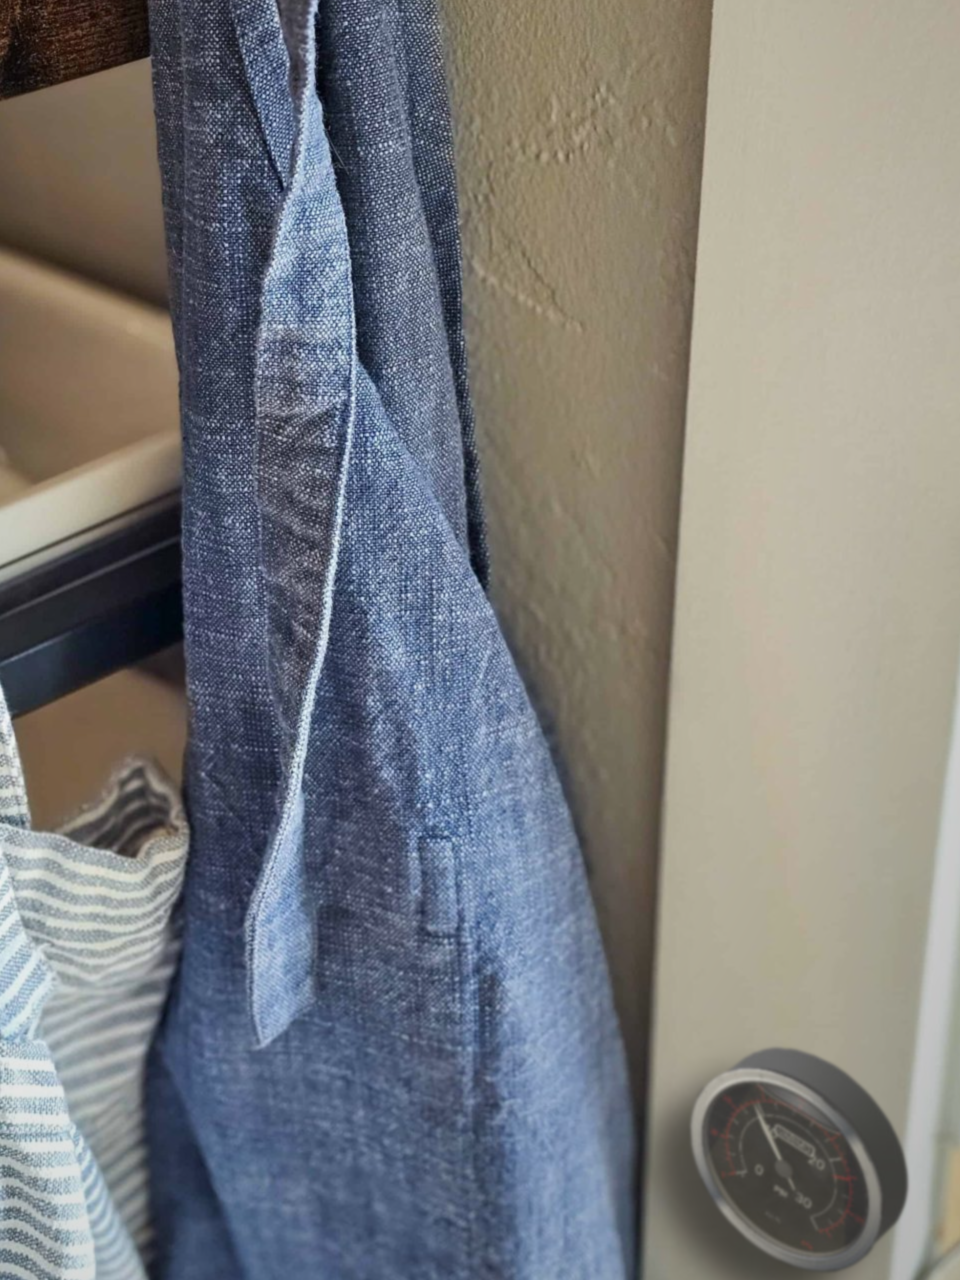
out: **10** psi
